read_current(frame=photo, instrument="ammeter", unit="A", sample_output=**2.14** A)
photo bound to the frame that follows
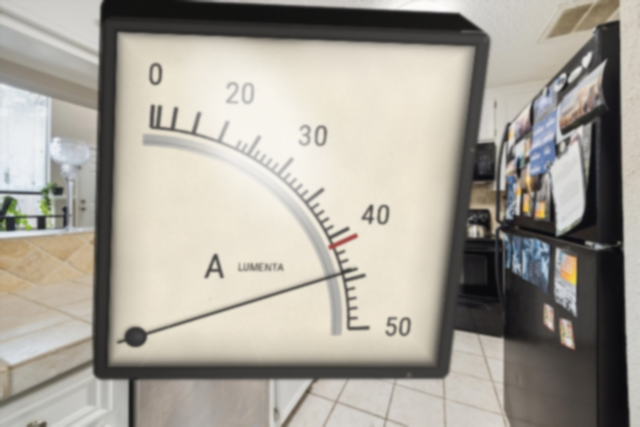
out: **44** A
